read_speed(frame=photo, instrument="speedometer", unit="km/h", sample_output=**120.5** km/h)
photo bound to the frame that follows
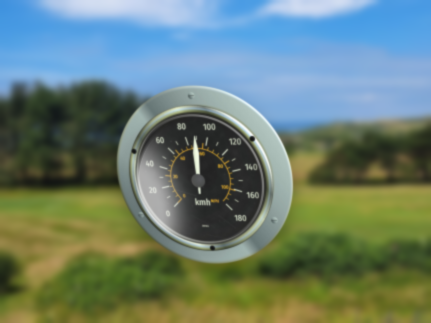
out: **90** km/h
